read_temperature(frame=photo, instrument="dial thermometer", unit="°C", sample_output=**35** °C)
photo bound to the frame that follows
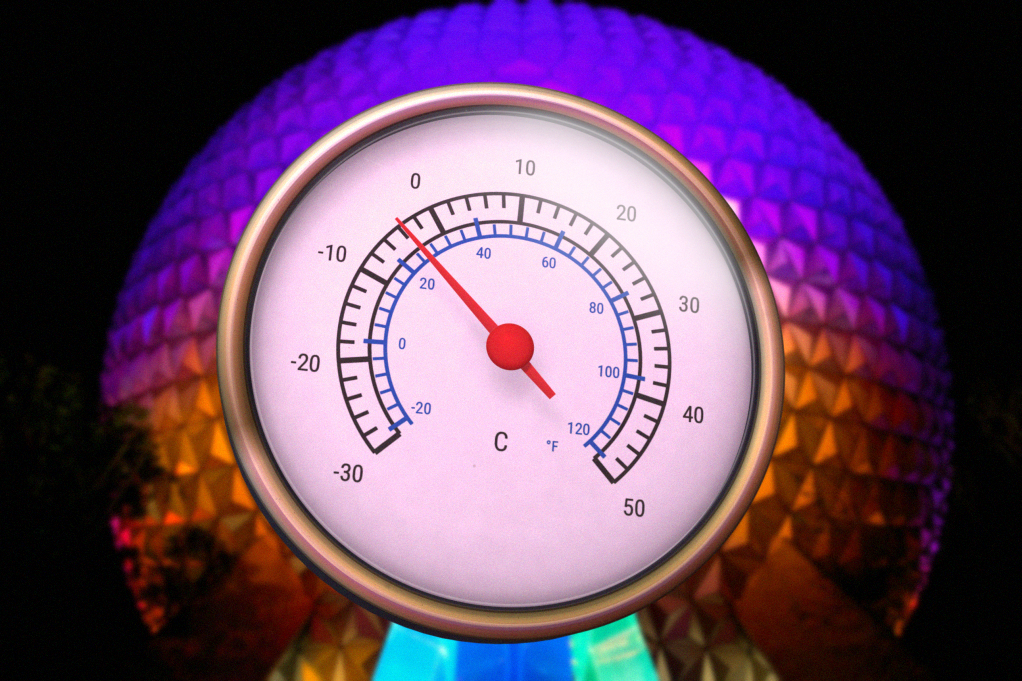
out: **-4** °C
